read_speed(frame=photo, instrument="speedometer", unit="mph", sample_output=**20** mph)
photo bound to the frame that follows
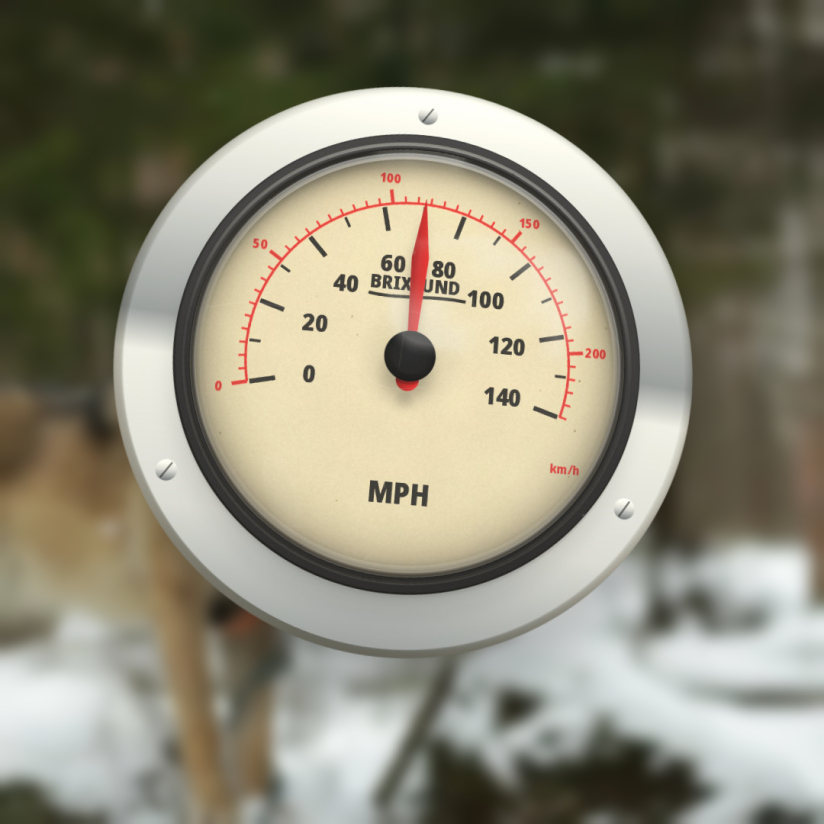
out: **70** mph
